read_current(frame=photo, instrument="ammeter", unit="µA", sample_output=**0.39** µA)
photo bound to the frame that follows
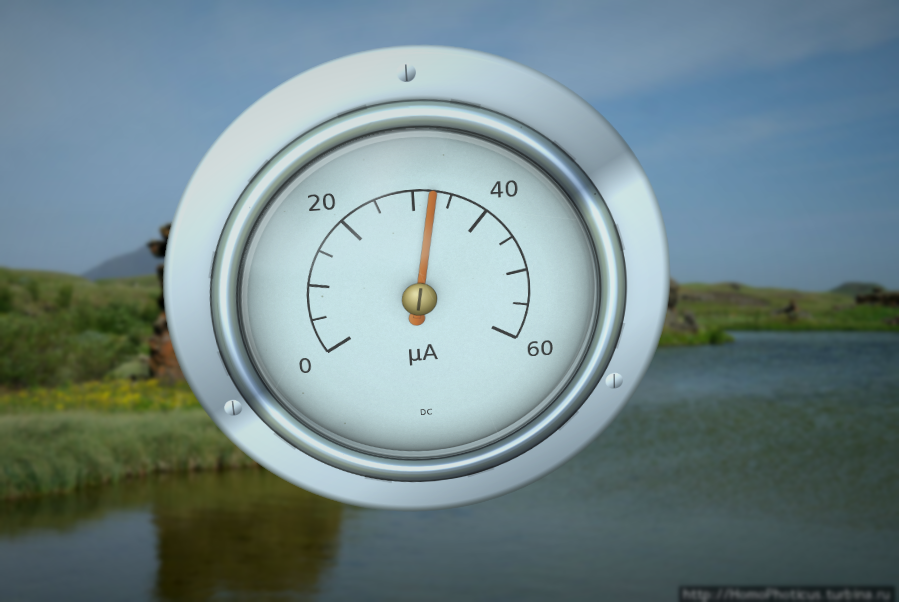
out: **32.5** µA
